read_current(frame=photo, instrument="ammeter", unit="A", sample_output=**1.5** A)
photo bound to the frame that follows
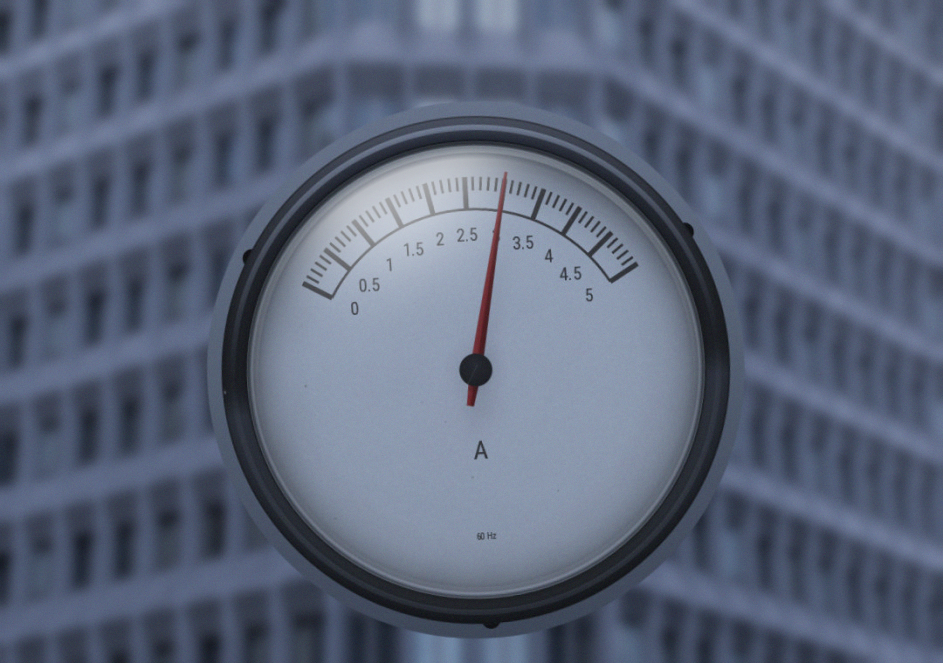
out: **3** A
